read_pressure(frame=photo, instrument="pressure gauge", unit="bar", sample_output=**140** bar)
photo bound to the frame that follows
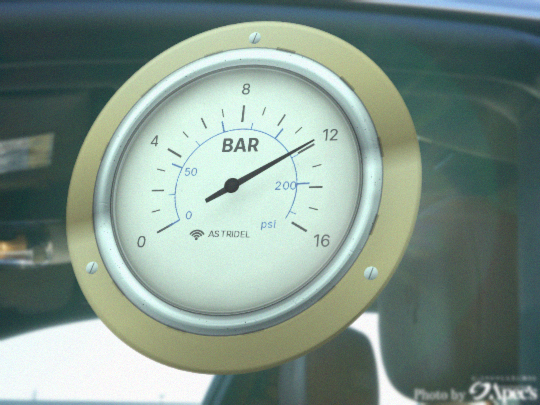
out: **12** bar
